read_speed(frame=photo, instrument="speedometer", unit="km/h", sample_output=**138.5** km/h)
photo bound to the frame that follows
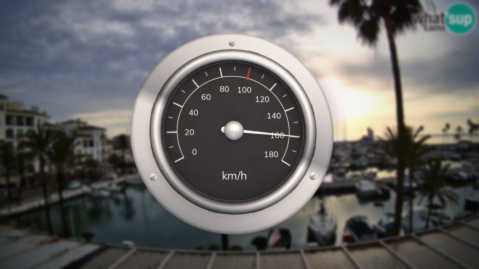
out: **160** km/h
